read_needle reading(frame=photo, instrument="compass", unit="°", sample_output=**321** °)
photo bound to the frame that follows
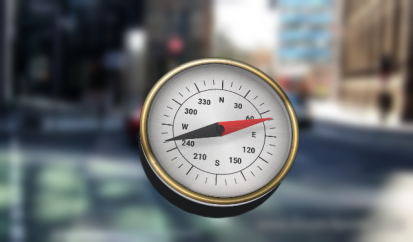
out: **70** °
